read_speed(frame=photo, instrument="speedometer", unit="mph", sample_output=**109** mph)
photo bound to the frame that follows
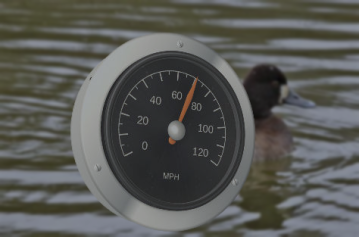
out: **70** mph
